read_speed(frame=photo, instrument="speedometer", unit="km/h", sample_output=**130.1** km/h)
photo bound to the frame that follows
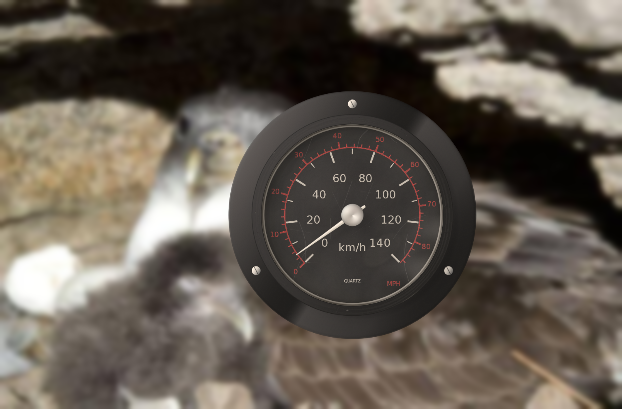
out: **5** km/h
